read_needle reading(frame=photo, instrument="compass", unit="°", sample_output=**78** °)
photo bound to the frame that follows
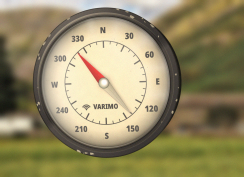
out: **320** °
